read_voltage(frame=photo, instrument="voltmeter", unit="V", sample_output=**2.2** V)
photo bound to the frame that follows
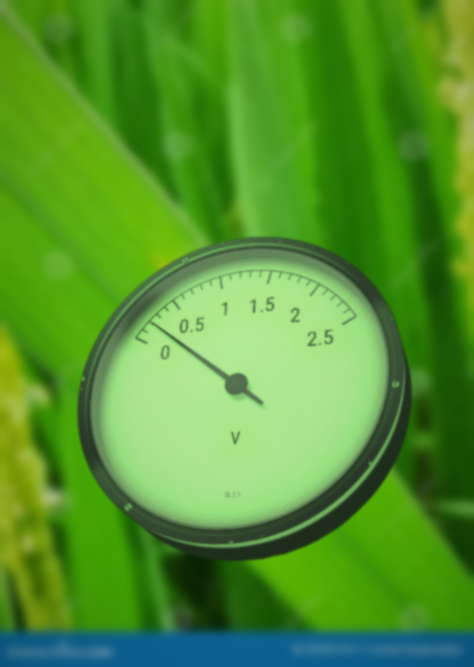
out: **0.2** V
